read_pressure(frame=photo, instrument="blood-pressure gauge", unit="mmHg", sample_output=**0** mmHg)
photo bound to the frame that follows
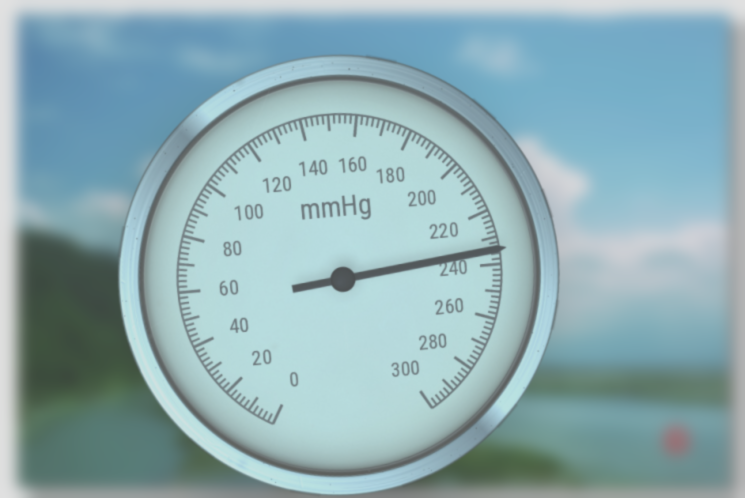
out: **234** mmHg
